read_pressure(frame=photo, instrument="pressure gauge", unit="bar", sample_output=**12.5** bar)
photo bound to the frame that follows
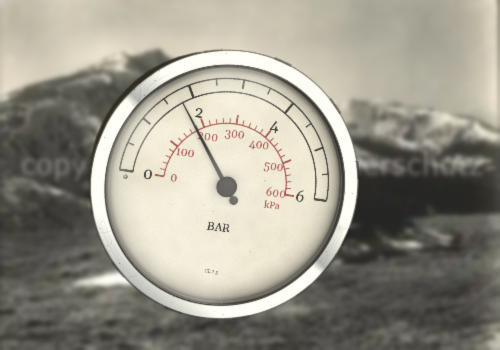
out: **1.75** bar
